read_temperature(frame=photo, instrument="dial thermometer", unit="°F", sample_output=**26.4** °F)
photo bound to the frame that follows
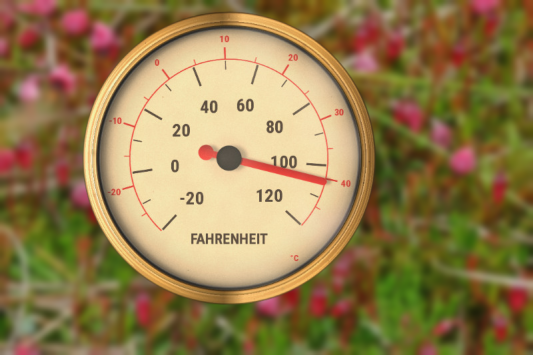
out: **105** °F
